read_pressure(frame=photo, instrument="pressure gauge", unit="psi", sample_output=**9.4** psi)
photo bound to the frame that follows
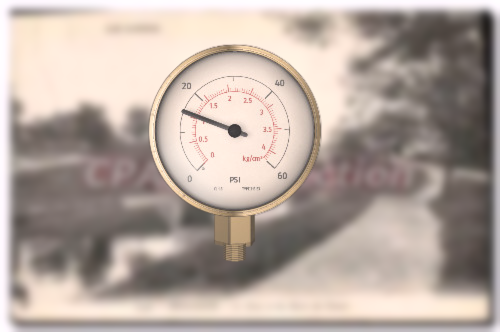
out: **15** psi
